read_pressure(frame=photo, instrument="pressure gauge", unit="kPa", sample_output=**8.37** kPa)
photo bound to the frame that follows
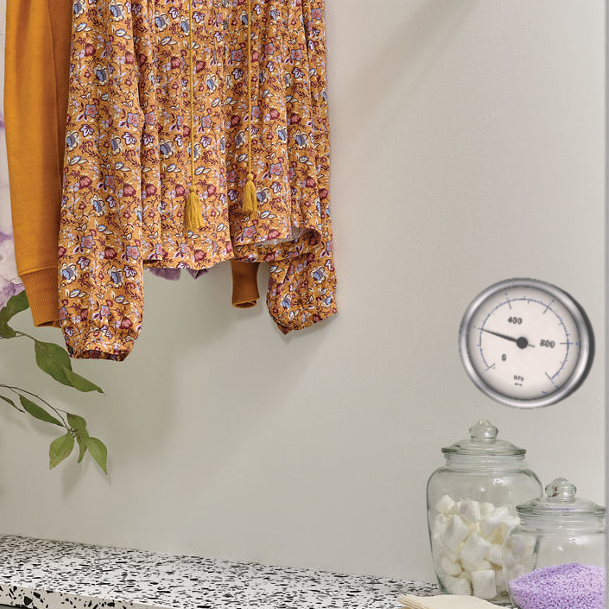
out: **200** kPa
